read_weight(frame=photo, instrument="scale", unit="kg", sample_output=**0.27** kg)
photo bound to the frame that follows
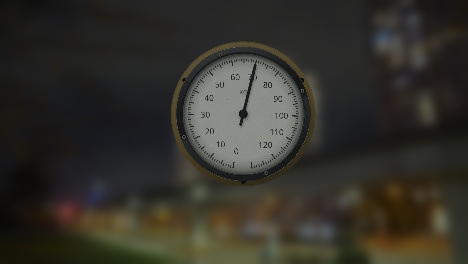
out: **70** kg
